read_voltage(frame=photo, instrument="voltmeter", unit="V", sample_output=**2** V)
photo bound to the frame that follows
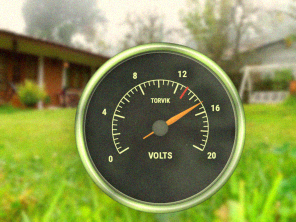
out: **15** V
